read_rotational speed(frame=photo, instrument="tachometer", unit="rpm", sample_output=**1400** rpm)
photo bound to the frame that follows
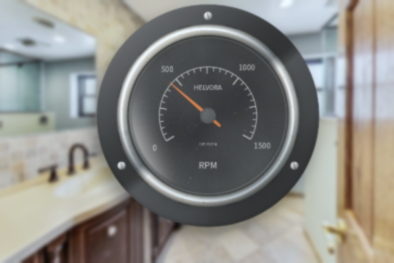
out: **450** rpm
